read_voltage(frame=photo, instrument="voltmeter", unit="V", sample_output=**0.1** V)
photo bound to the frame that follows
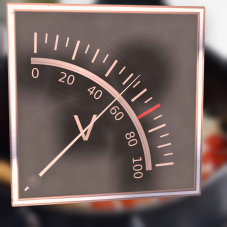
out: **52.5** V
